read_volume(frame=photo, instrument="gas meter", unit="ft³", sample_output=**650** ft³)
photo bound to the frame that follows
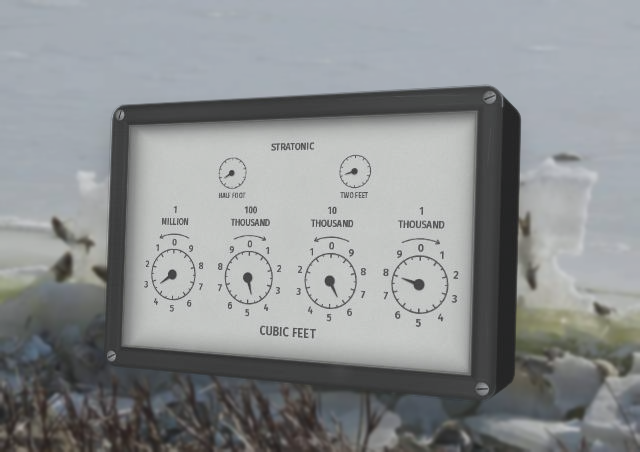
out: **345800** ft³
